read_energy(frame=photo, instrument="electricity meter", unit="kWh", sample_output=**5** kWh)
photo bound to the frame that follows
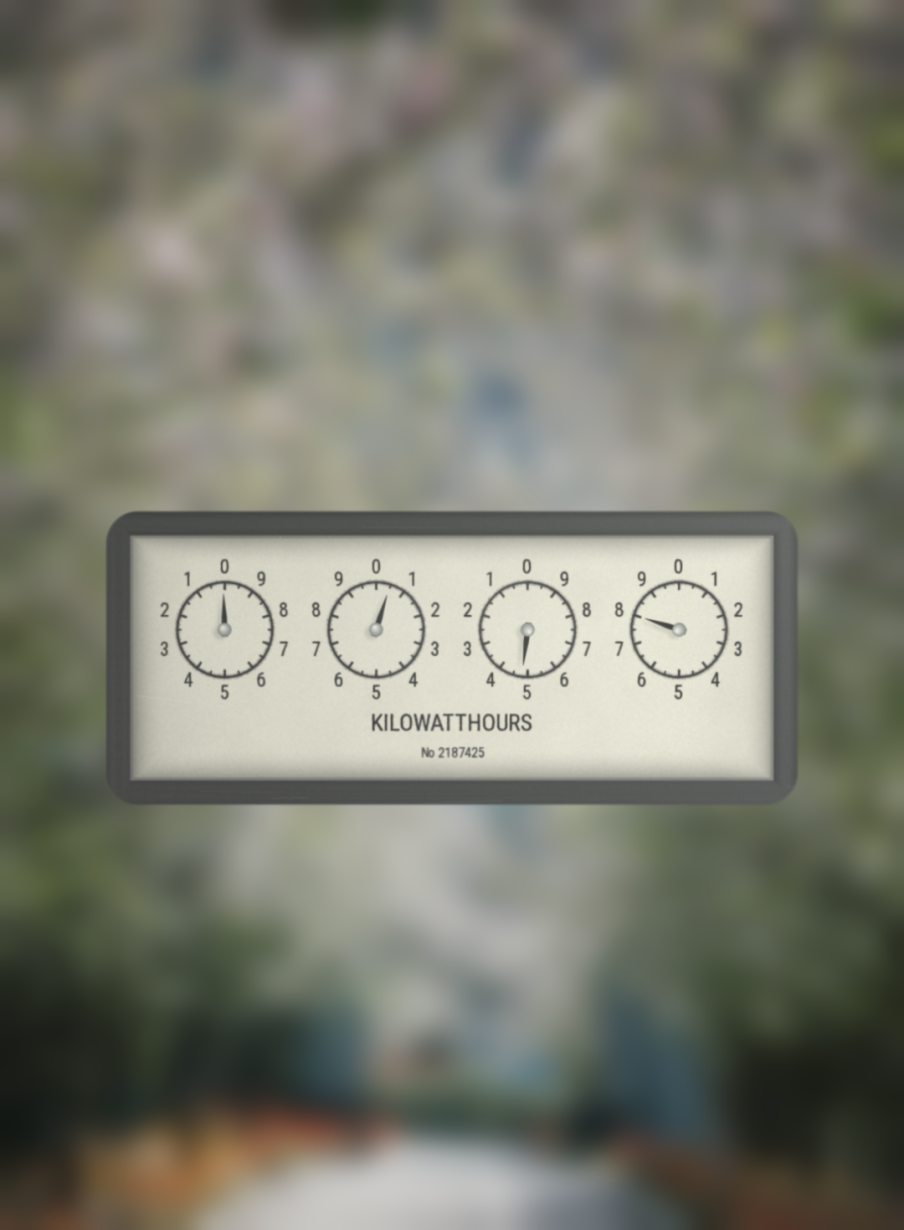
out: **48** kWh
